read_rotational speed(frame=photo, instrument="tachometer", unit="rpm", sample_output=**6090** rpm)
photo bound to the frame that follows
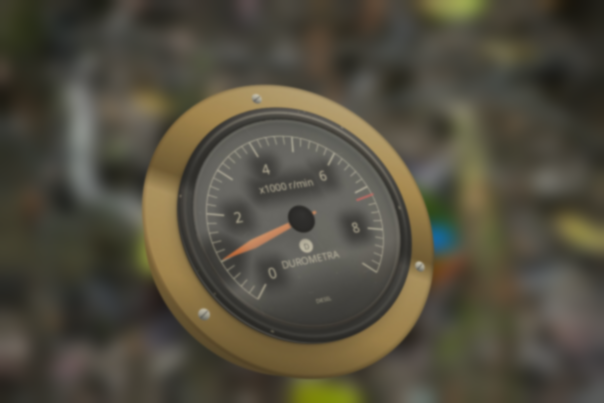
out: **1000** rpm
